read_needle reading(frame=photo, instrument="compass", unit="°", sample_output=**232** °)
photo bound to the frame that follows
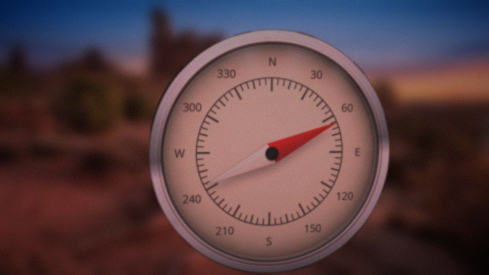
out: **65** °
